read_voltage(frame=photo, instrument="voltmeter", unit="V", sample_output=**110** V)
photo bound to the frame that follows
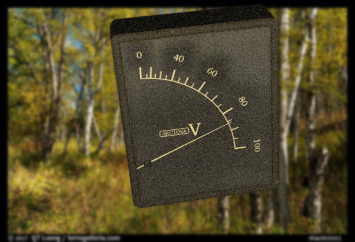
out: **85** V
